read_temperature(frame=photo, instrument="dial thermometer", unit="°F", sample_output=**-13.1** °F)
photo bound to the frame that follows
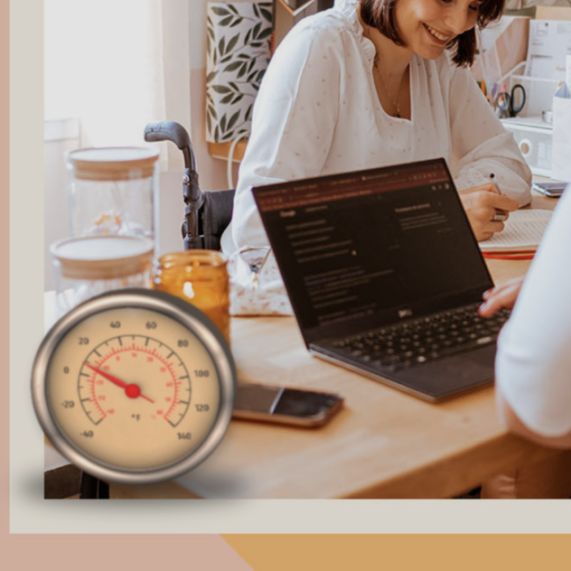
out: **10** °F
